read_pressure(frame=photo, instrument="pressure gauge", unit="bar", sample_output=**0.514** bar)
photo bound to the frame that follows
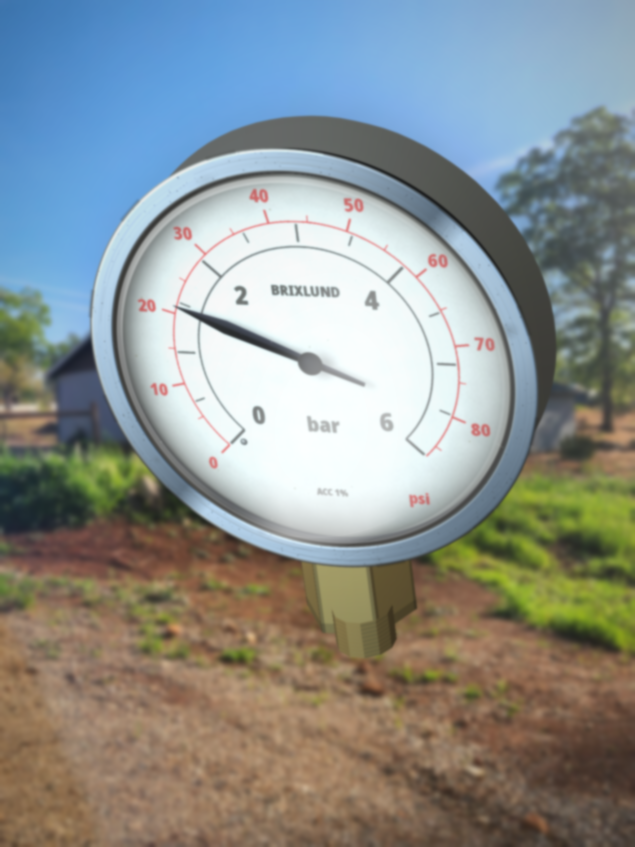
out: **1.5** bar
